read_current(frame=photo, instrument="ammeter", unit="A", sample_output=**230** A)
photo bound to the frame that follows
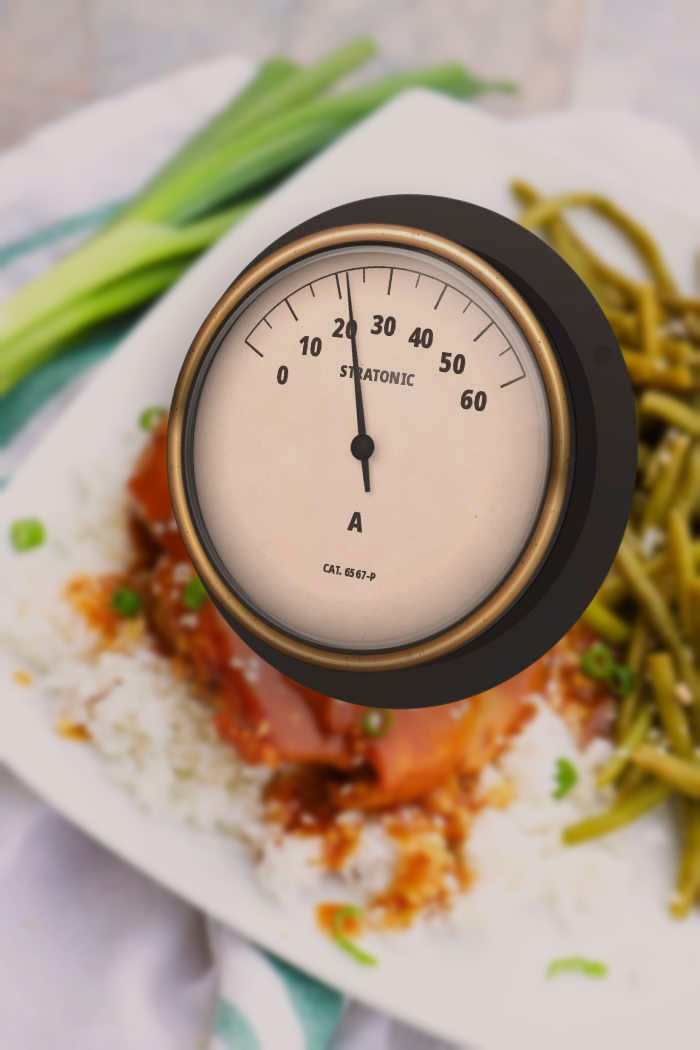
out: **22.5** A
